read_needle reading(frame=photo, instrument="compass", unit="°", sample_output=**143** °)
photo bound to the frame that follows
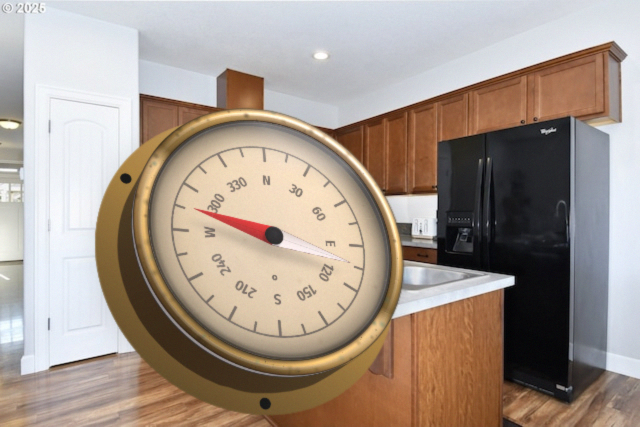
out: **285** °
